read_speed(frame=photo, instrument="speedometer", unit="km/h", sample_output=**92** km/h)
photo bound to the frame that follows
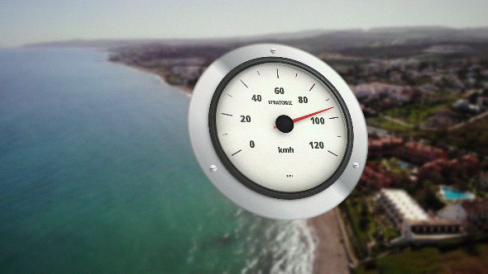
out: **95** km/h
